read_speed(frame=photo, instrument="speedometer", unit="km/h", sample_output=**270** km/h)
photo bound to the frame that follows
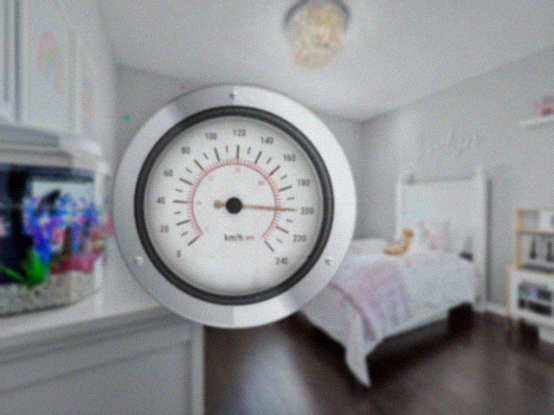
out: **200** km/h
